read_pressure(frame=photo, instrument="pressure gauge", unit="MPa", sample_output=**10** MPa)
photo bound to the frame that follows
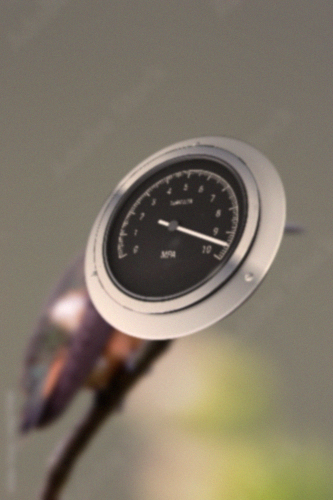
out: **9.5** MPa
